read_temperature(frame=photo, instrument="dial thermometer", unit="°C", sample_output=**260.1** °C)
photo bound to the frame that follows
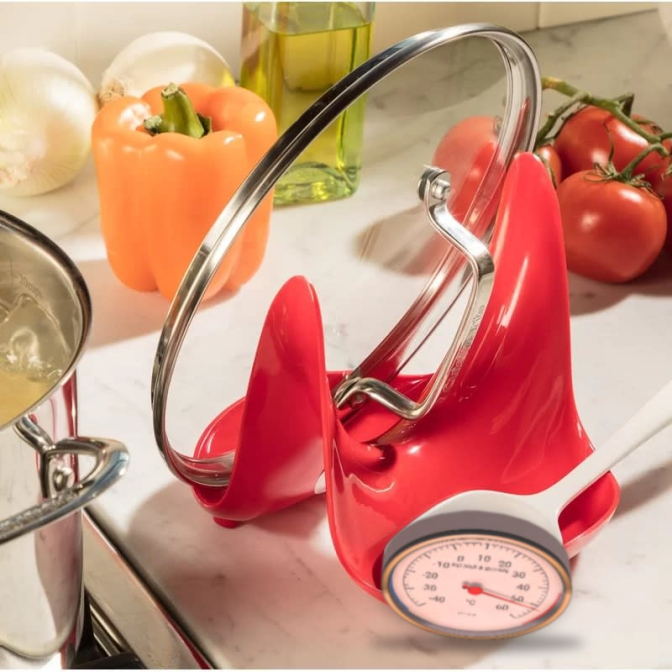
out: **50** °C
